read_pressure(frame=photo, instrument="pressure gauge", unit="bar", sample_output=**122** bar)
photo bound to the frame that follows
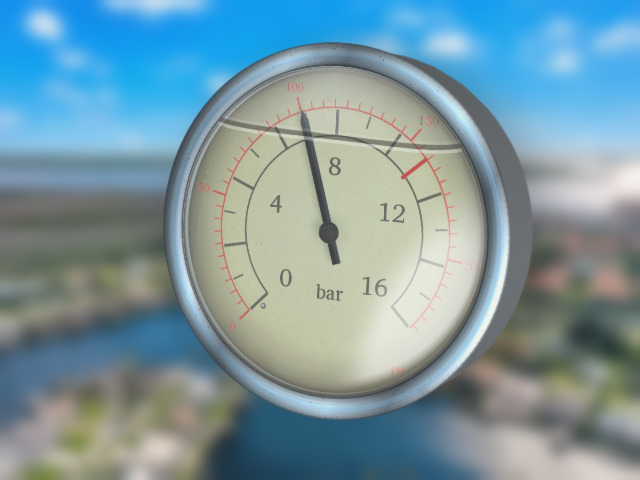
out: **7** bar
